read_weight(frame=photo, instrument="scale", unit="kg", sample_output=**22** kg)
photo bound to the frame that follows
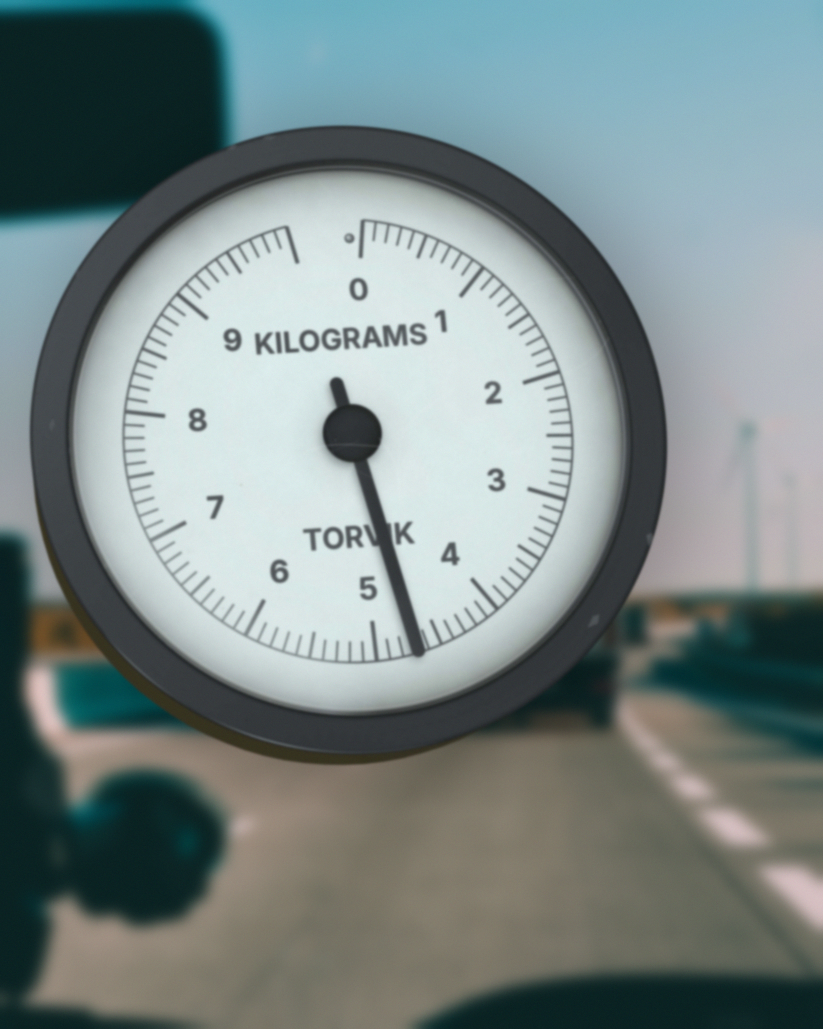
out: **4.7** kg
